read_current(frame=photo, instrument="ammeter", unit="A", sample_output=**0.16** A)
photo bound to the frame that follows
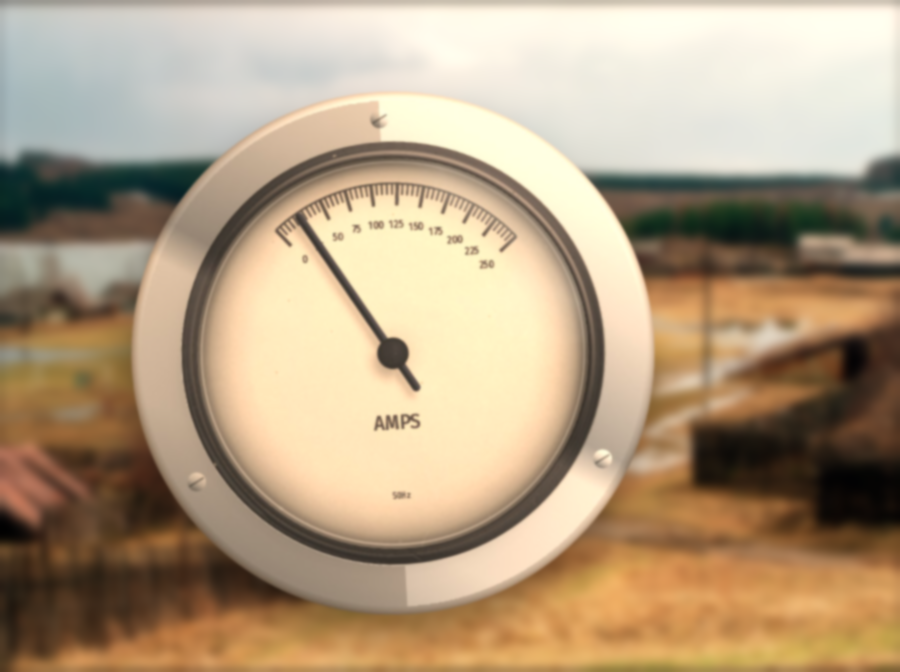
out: **25** A
